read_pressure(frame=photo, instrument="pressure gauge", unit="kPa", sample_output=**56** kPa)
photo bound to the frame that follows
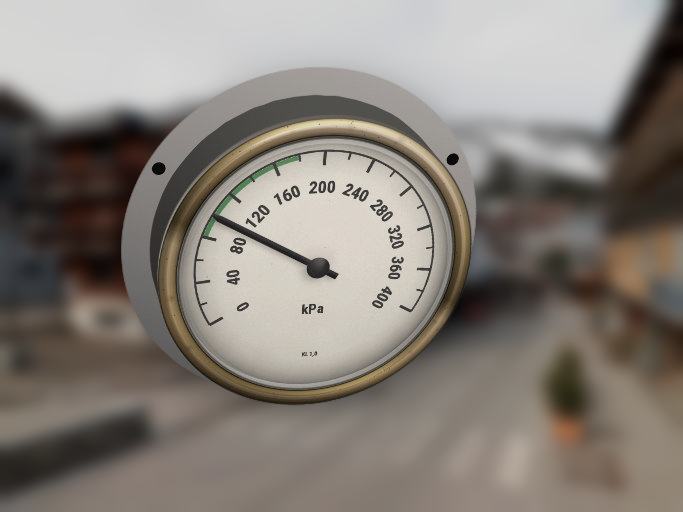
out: **100** kPa
